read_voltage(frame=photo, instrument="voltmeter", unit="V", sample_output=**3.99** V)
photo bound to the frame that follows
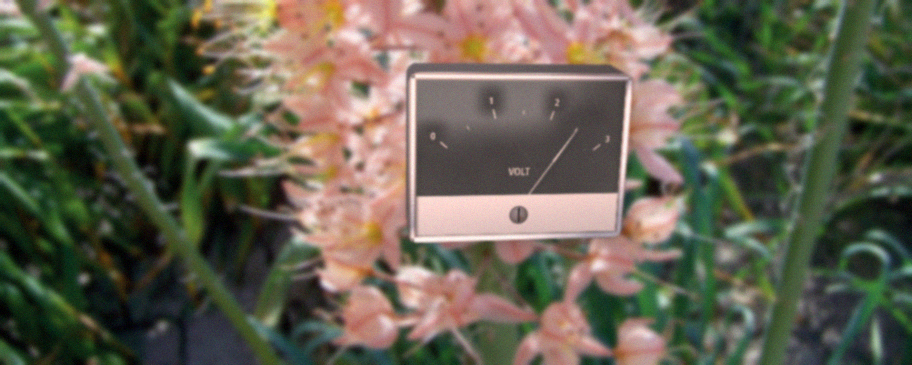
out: **2.5** V
